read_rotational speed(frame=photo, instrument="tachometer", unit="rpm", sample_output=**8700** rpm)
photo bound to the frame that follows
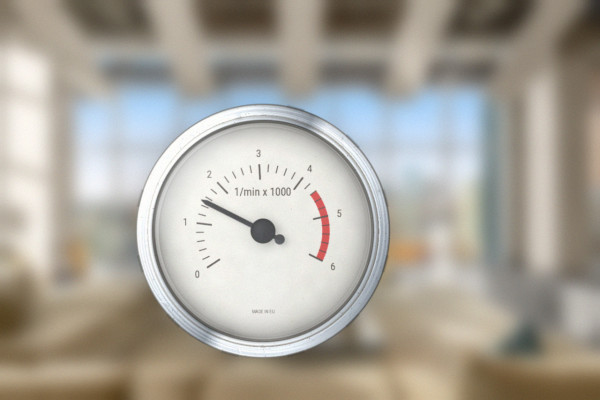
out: **1500** rpm
